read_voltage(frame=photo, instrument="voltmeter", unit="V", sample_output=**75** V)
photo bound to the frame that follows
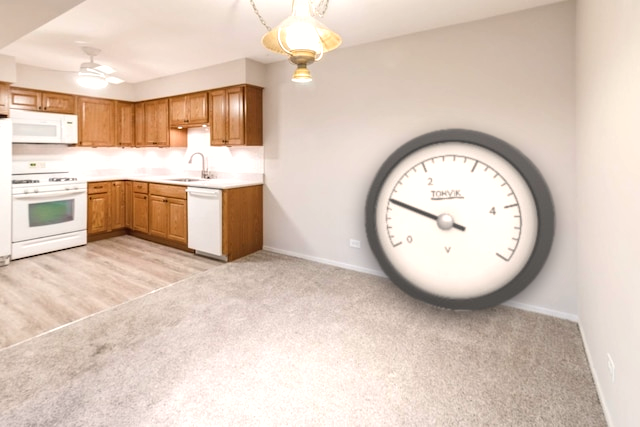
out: **1** V
